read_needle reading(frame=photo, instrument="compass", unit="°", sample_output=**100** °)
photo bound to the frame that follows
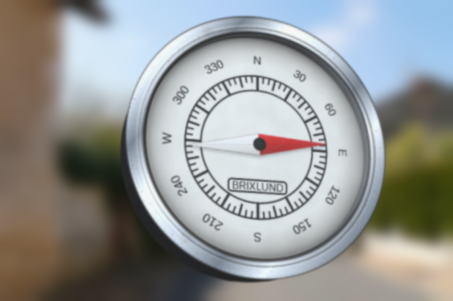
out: **85** °
